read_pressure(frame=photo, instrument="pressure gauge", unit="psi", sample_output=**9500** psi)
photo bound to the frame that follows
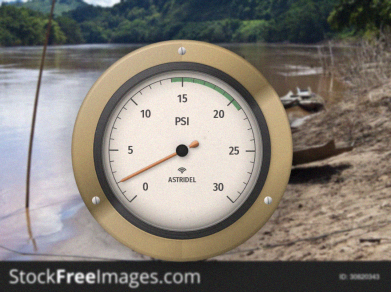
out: **2** psi
